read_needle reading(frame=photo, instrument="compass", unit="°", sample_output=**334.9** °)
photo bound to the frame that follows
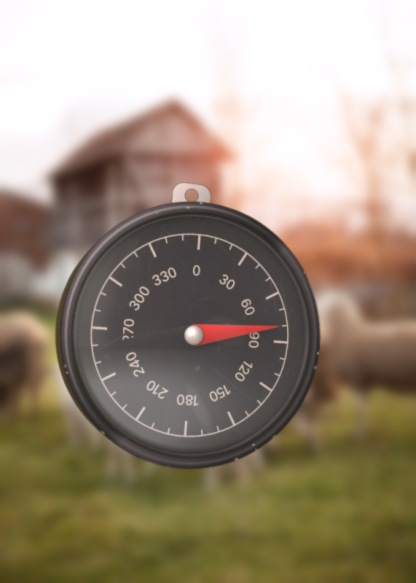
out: **80** °
